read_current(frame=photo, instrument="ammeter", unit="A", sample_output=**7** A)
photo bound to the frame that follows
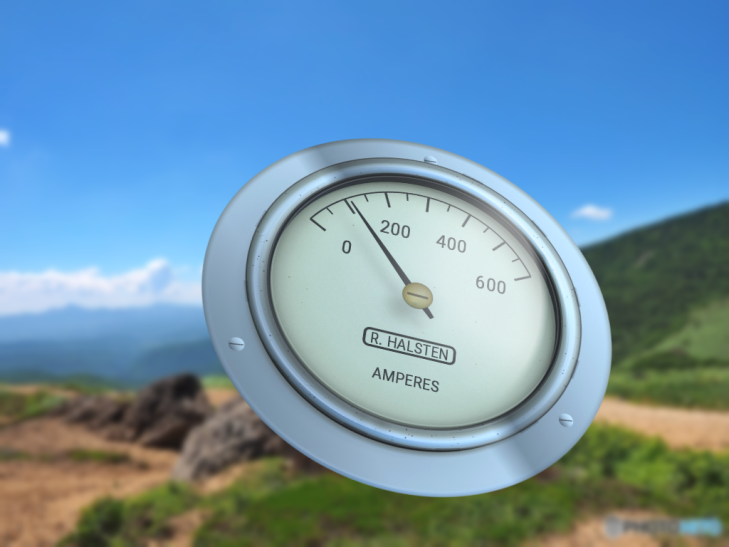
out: **100** A
